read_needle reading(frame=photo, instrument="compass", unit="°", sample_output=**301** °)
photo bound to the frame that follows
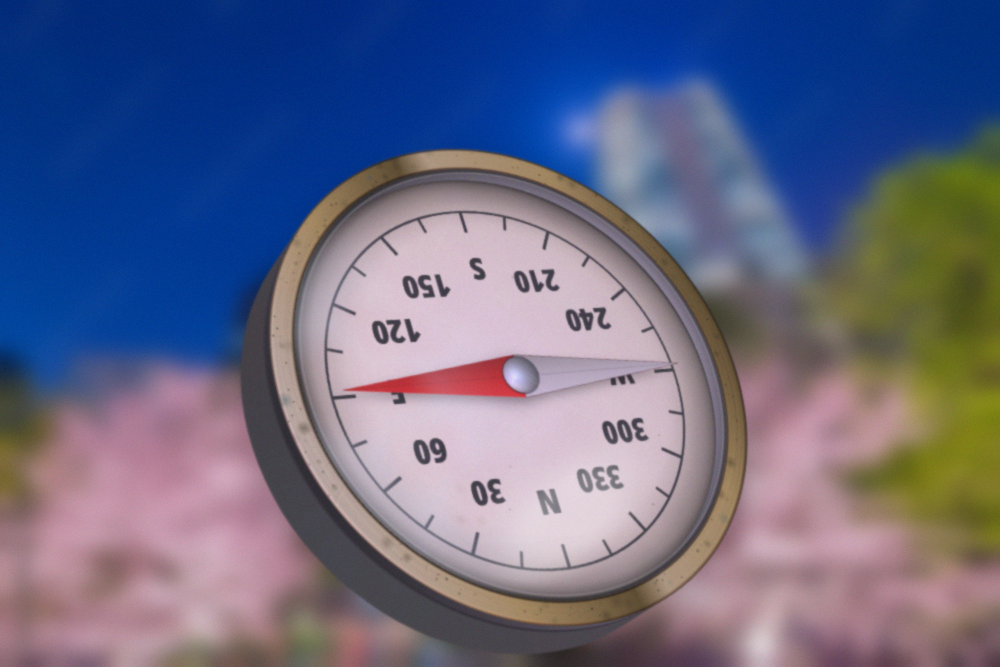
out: **90** °
